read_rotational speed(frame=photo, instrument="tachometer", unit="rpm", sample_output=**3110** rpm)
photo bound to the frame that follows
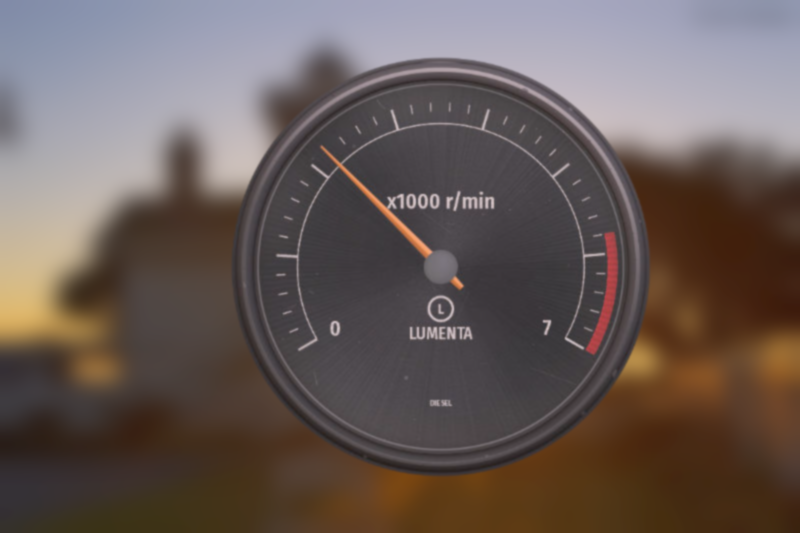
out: **2200** rpm
